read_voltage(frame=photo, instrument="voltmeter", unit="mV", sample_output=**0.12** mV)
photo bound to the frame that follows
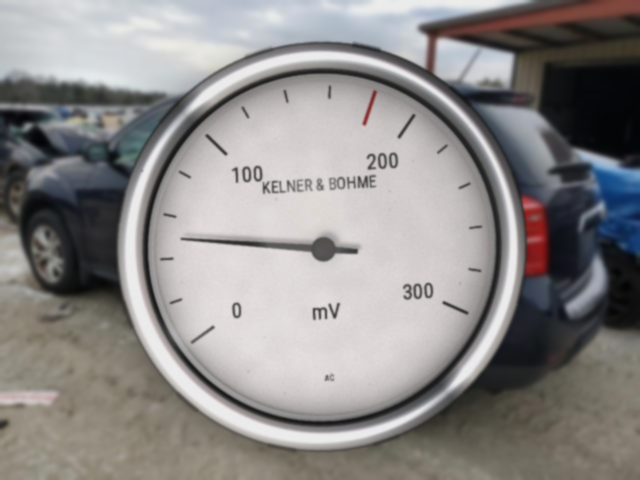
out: **50** mV
